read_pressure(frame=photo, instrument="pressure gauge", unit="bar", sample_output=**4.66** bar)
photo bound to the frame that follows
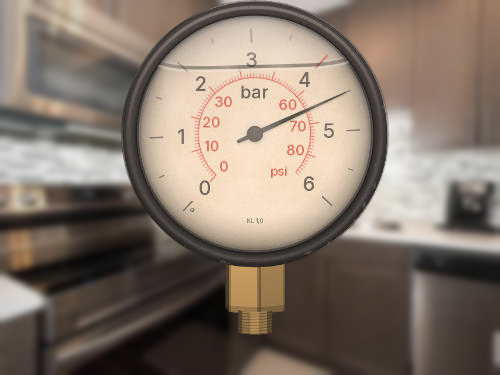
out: **4.5** bar
